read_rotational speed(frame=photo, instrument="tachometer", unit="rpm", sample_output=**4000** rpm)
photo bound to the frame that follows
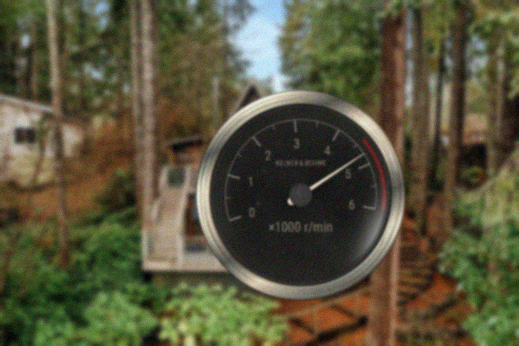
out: **4750** rpm
